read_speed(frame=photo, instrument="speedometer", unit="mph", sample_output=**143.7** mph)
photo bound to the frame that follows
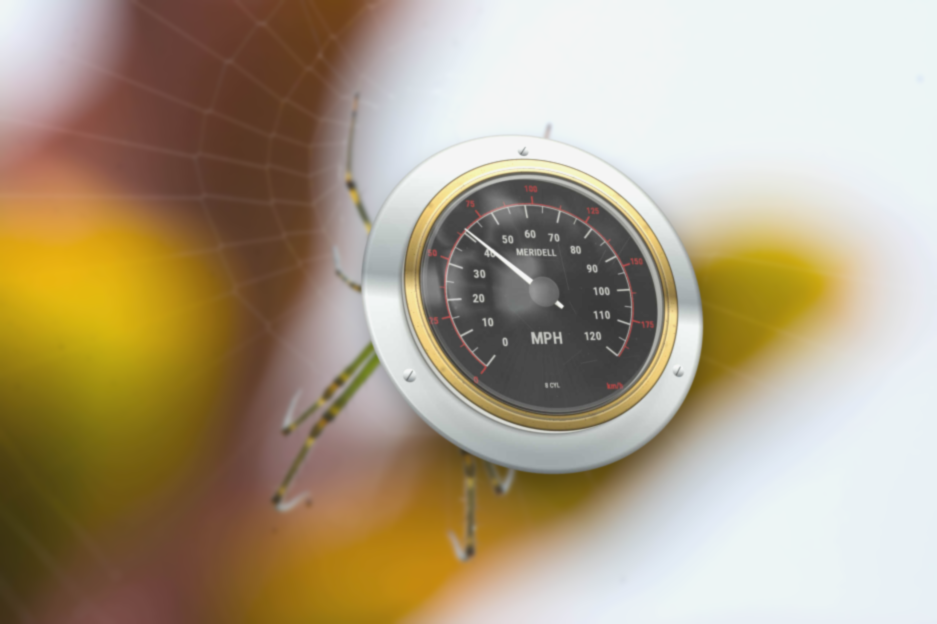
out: **40** mph
